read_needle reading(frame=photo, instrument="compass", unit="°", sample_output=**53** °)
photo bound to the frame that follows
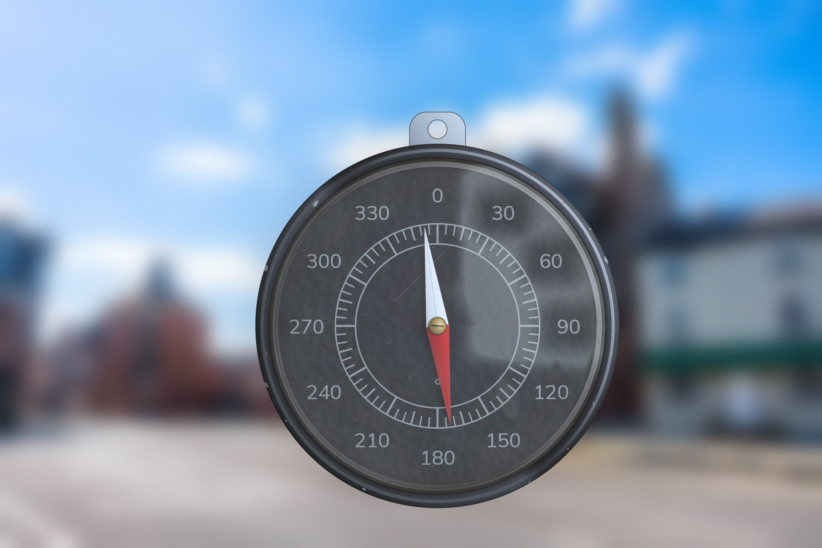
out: **172.5** °
